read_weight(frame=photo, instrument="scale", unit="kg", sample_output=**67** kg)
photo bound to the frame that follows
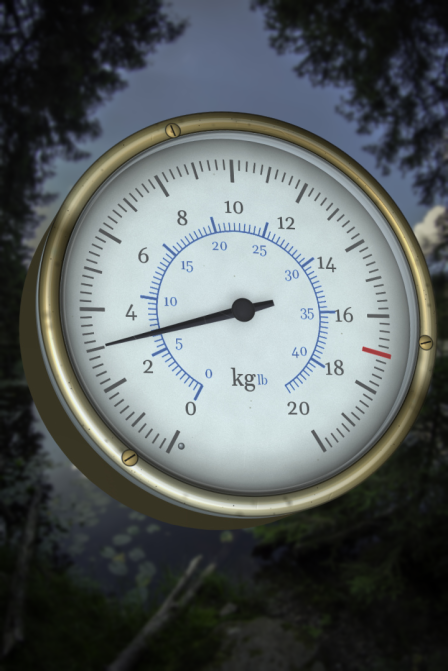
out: **3** kg
